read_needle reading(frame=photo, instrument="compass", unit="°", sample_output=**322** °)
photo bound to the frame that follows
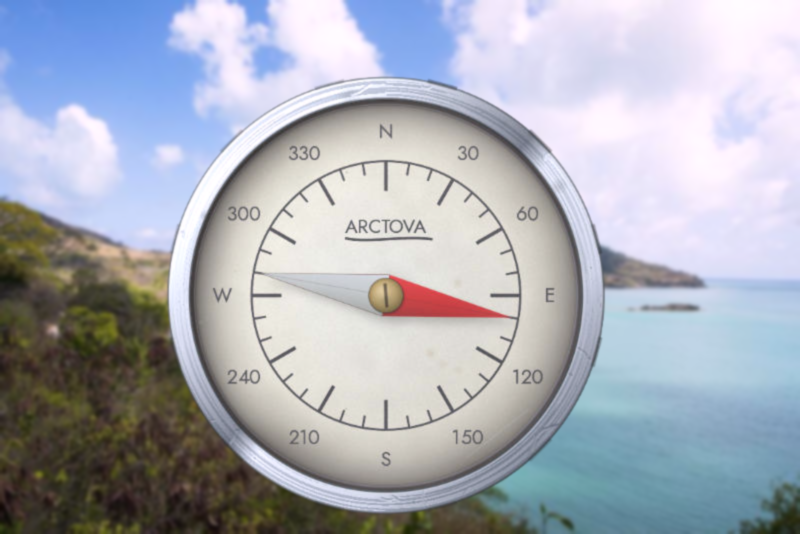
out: **100** °
